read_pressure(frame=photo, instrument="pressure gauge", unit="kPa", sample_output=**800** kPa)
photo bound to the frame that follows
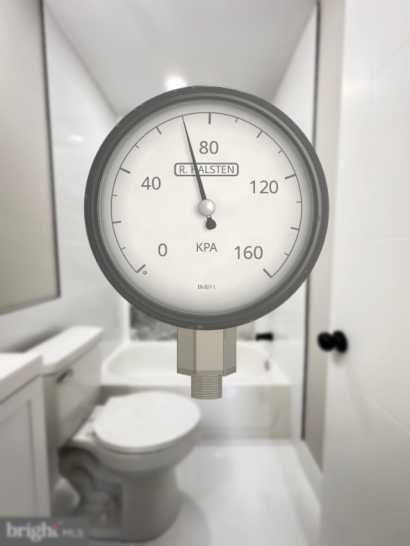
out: **70** kPa
